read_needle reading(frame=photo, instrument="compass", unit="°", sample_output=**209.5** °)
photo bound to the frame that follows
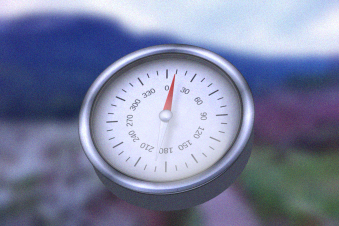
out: **10** °
